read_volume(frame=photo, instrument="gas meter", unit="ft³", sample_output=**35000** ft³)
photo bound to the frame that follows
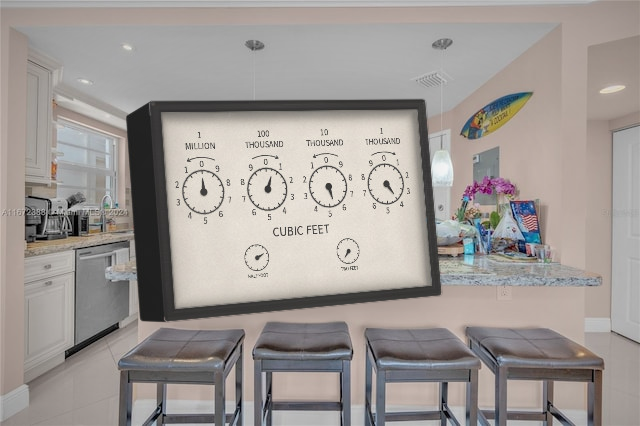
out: **5400** ft³
